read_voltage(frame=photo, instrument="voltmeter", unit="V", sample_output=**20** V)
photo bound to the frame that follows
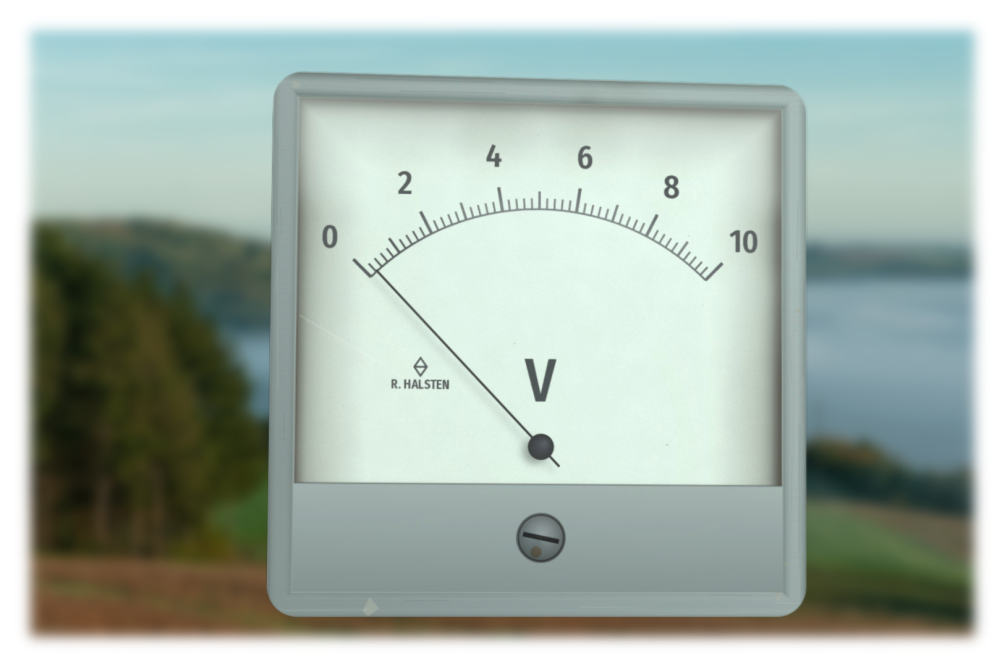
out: **0.2** V
